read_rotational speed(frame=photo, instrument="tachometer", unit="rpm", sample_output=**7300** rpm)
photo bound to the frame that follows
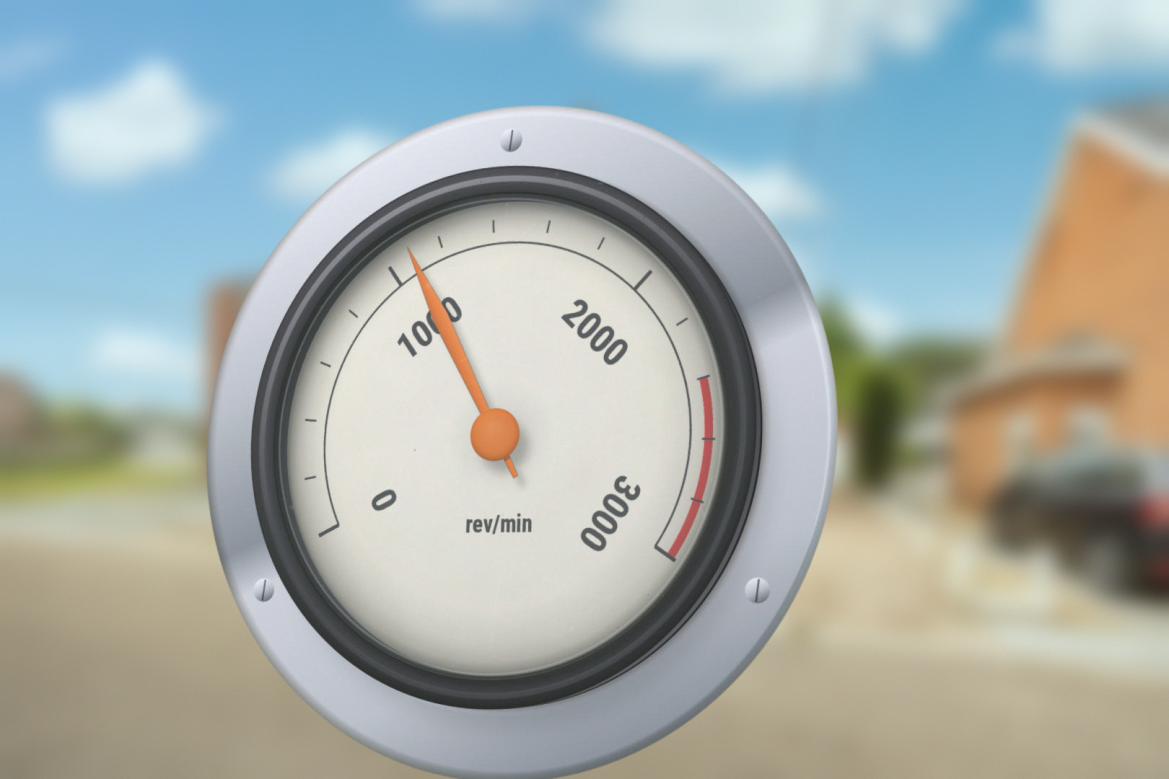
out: **1100** rpm
